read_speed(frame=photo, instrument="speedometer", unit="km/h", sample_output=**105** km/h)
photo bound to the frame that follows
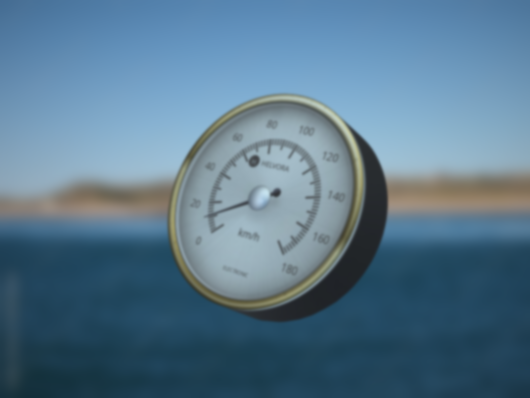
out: **10** km/h
